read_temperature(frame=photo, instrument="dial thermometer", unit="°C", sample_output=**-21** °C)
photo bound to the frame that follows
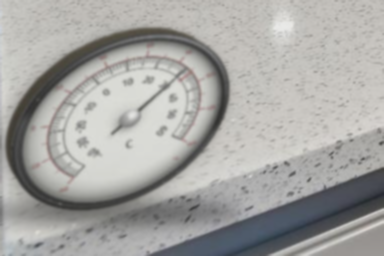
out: **30** °C
